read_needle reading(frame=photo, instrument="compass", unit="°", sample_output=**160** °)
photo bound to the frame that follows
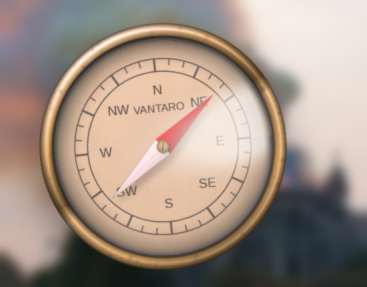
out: **50** °
